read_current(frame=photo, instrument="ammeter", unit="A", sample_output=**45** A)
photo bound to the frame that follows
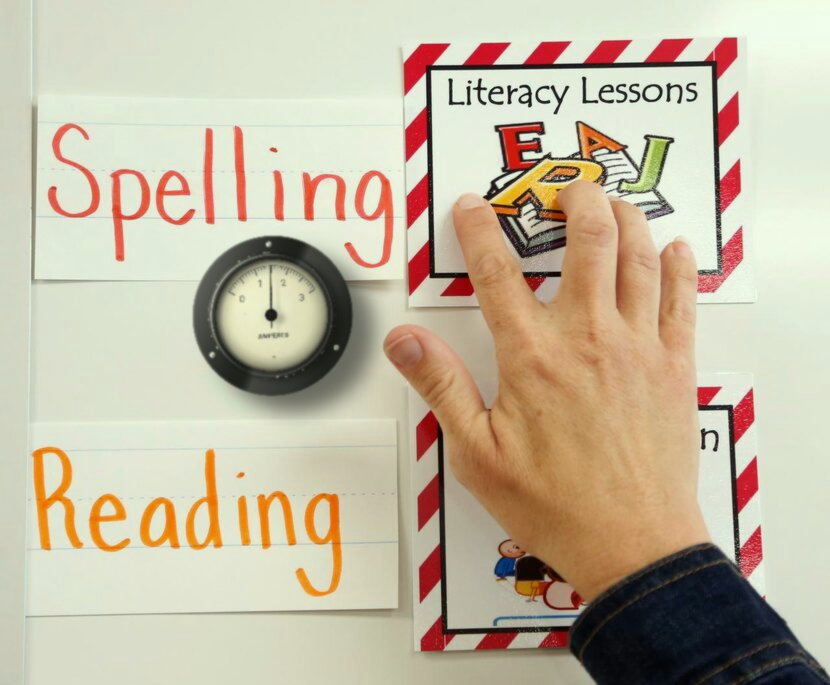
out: **1.5** A
